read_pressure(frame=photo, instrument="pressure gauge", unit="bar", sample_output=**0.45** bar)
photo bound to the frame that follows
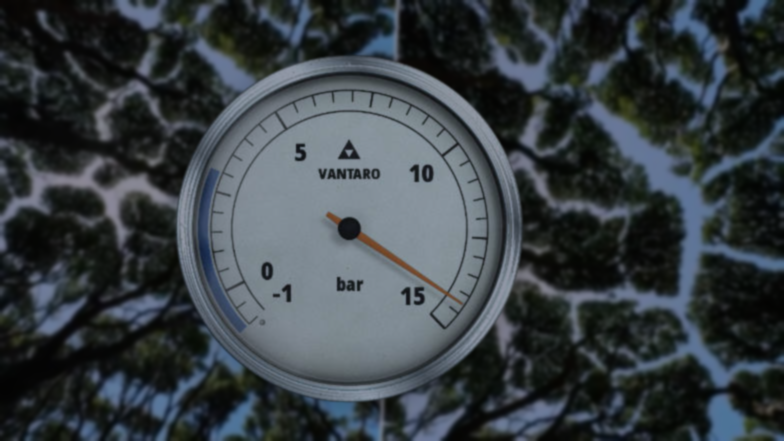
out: **14.25** bar
